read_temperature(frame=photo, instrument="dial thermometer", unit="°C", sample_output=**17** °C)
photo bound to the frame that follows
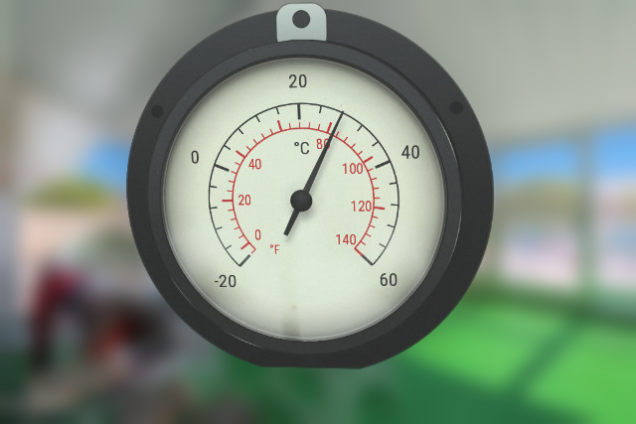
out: **28** °C
